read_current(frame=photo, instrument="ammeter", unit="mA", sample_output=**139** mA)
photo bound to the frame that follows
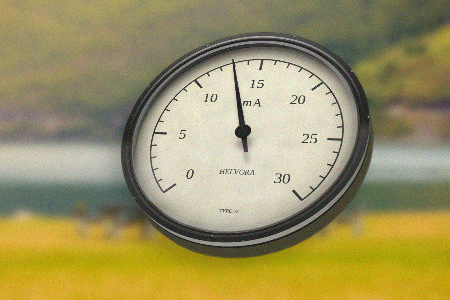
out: **13** mA
